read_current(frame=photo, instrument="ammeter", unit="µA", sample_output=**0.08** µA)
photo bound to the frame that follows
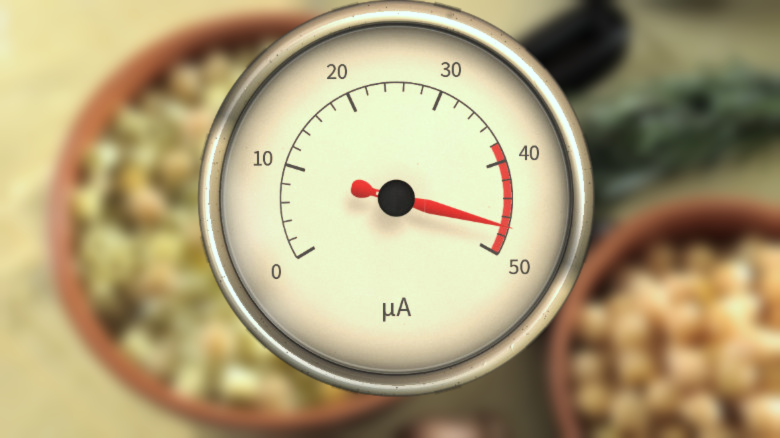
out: **47** µA
